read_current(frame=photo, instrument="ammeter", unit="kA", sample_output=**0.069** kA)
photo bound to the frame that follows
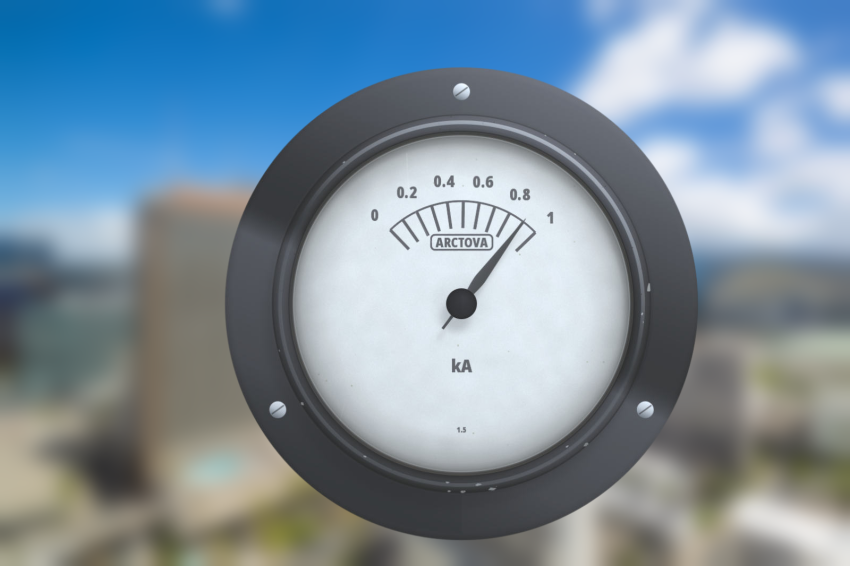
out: **0.9** kA
